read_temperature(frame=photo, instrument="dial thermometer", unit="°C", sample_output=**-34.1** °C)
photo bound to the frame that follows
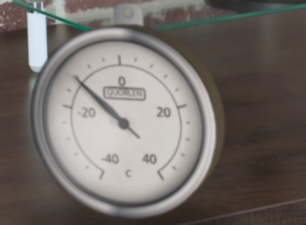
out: **-12** °C
